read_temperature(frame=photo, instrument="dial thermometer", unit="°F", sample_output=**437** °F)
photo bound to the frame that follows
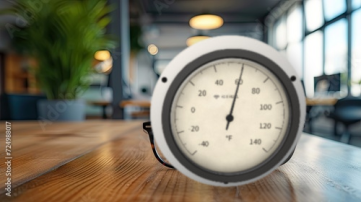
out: **60** °F
